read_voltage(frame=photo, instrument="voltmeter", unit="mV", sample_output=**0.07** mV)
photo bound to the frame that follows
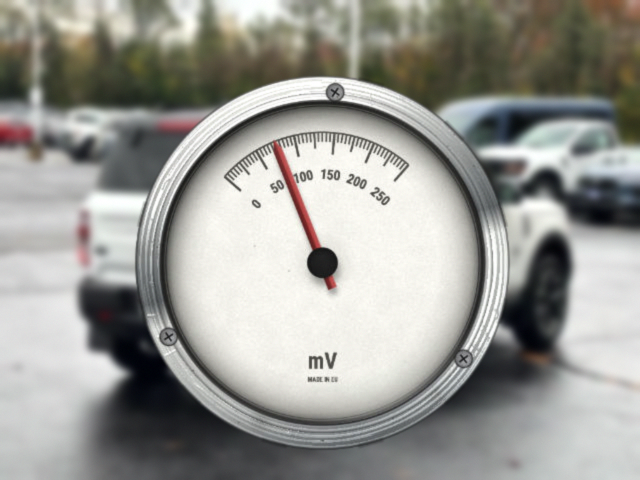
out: **75** mV
